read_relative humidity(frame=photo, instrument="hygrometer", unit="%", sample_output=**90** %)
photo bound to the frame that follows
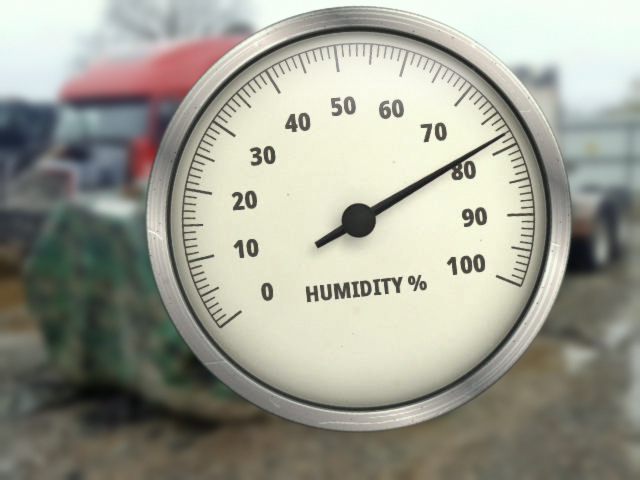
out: **78** %
